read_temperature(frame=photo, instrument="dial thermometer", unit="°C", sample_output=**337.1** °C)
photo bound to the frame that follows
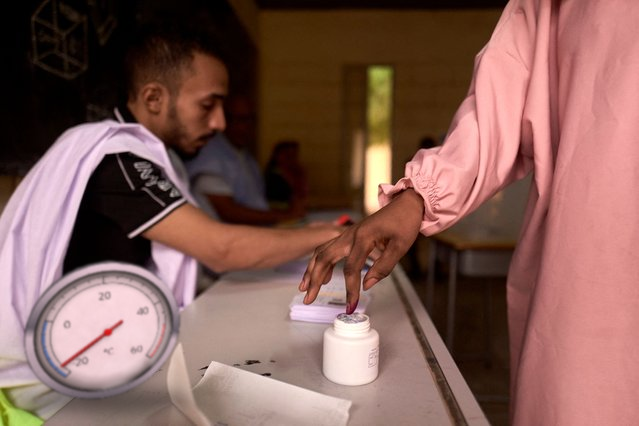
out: **-16** °C
